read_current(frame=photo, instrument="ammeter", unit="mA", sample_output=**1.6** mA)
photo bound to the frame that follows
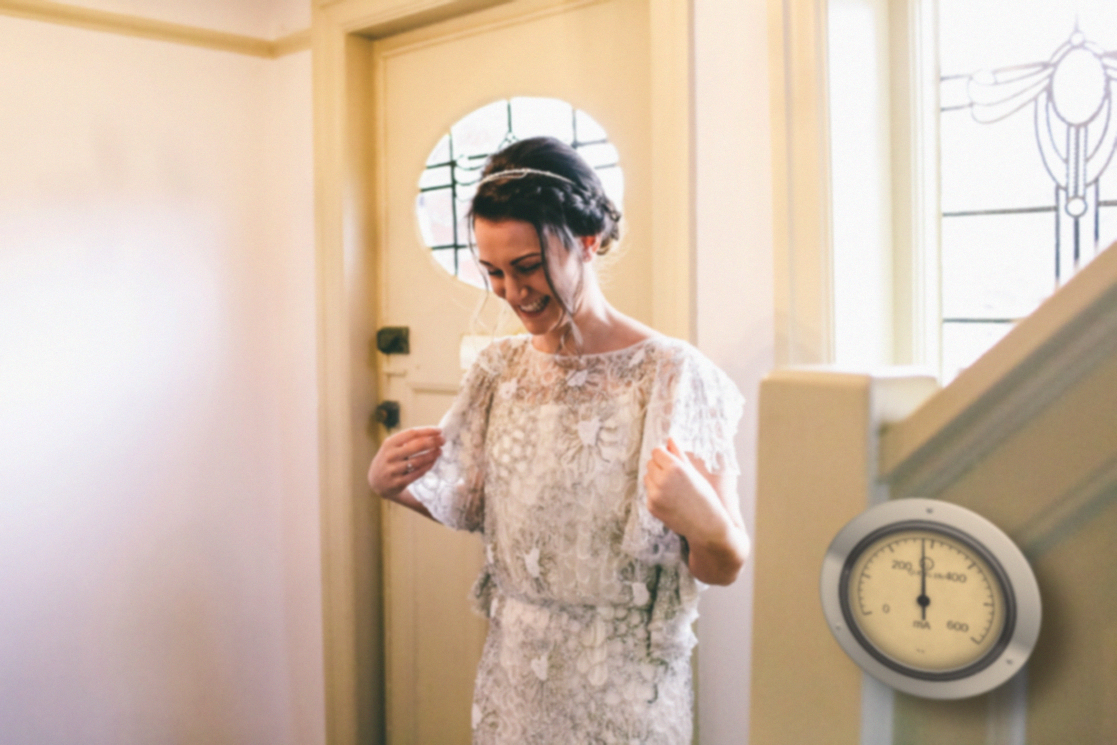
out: **280** mA
